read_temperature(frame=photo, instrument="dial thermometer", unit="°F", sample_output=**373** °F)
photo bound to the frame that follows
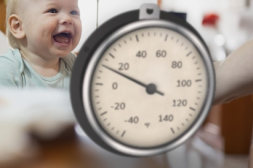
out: **12** °F
